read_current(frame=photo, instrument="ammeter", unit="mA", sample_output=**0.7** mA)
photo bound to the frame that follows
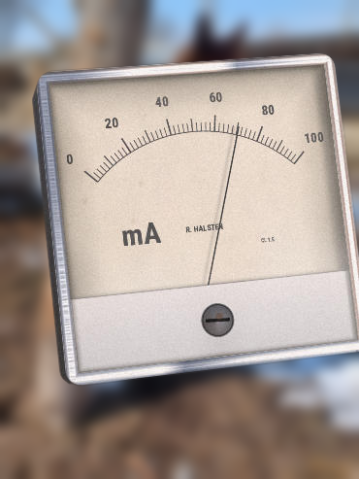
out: **70** mA
